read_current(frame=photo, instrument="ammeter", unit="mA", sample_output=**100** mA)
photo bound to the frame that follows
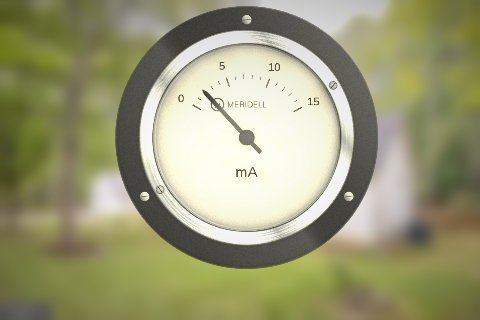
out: **2** mA
